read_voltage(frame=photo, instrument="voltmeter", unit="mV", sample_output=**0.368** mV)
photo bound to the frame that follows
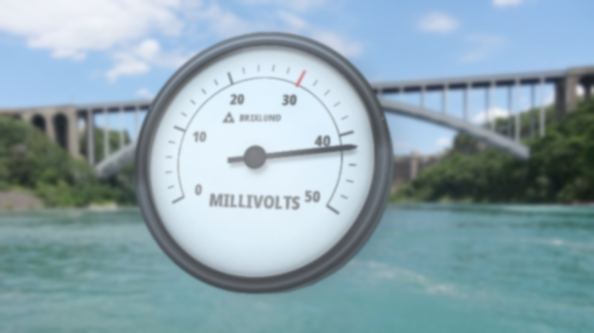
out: **42** mV
